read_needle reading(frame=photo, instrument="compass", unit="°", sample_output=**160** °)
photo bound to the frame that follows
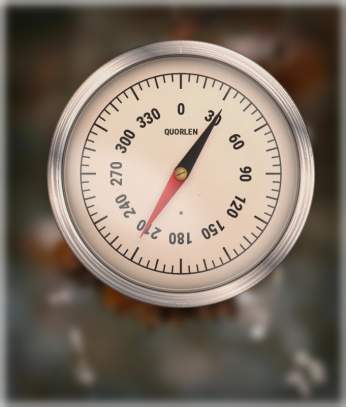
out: **212.5** °
